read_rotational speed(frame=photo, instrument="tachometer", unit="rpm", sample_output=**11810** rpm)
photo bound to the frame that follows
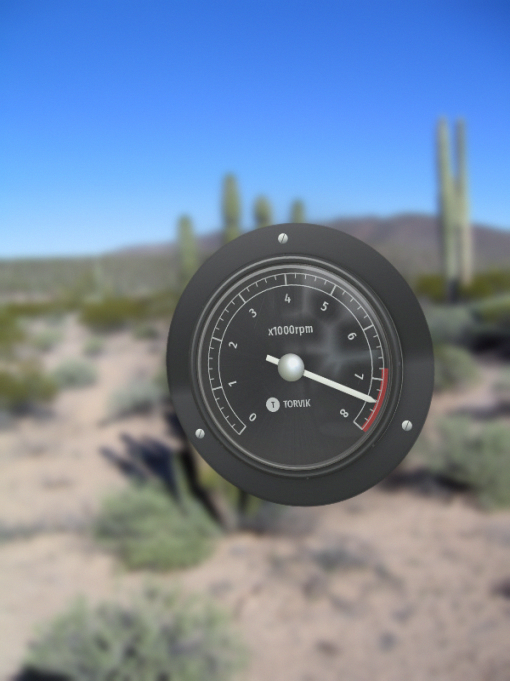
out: **7400** rpm
